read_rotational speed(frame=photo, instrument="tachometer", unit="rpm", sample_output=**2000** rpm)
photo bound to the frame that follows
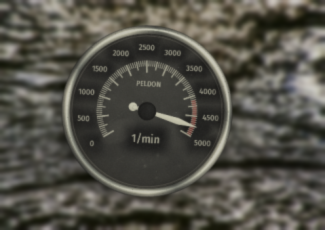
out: **4750** rpm
